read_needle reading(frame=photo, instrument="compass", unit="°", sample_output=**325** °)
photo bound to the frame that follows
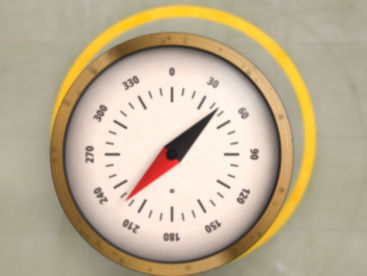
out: **225** °
